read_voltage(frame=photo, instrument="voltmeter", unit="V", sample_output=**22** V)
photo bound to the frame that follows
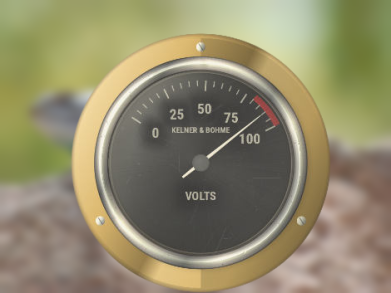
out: **90** V
